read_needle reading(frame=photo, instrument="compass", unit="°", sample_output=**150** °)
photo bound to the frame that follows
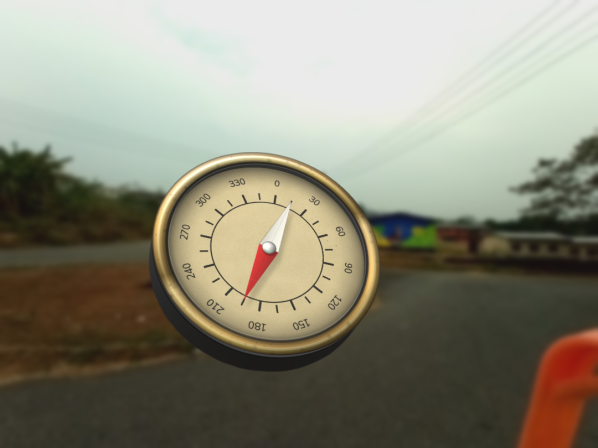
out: **195** °
